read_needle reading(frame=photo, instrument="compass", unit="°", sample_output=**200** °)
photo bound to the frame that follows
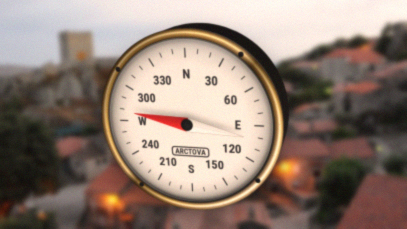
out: **280** °
